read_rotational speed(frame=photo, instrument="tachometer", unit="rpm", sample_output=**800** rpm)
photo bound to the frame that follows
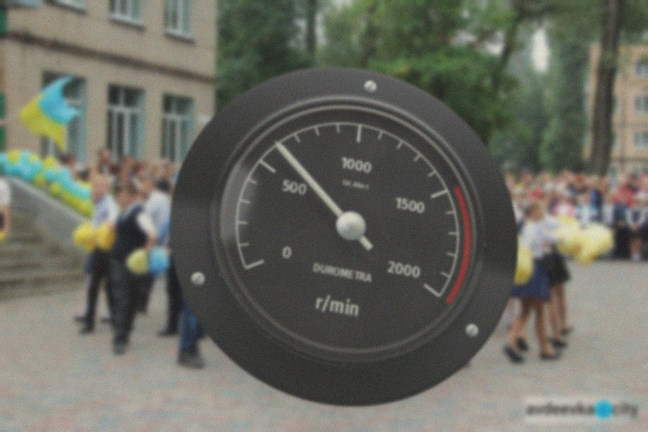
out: **600** rpm
